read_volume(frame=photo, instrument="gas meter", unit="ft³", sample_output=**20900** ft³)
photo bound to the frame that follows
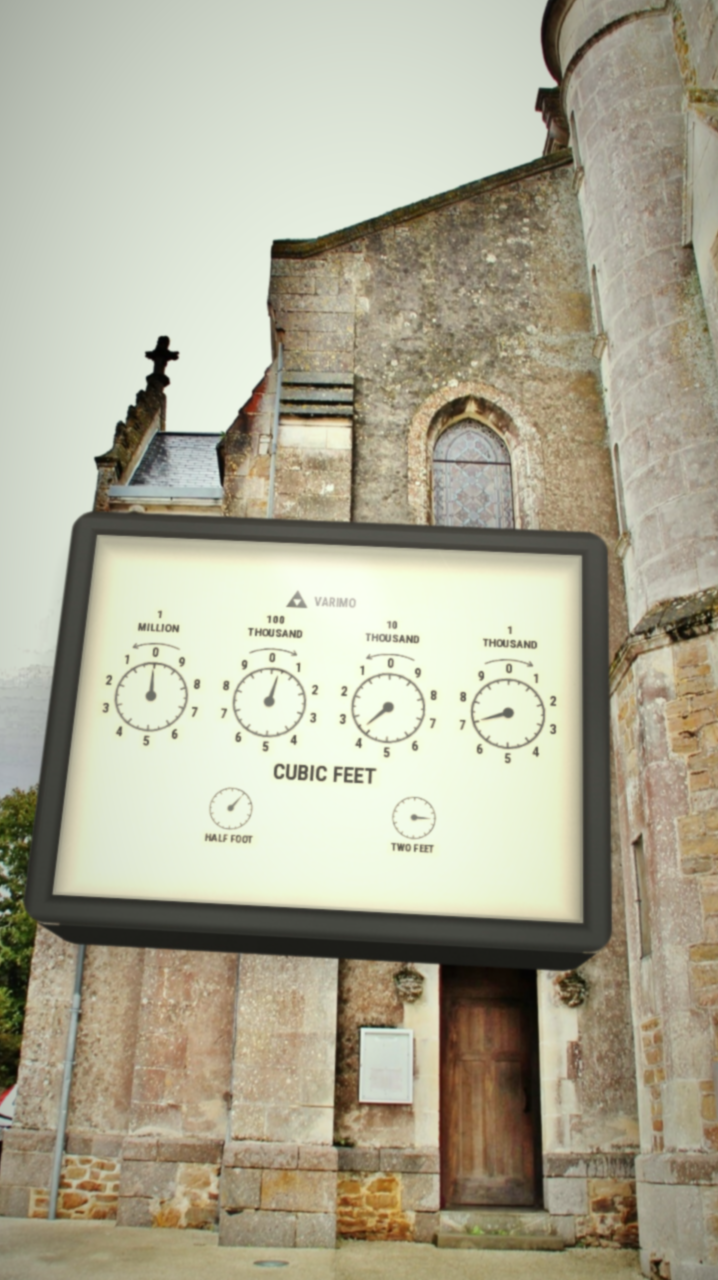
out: **3700** ft³
